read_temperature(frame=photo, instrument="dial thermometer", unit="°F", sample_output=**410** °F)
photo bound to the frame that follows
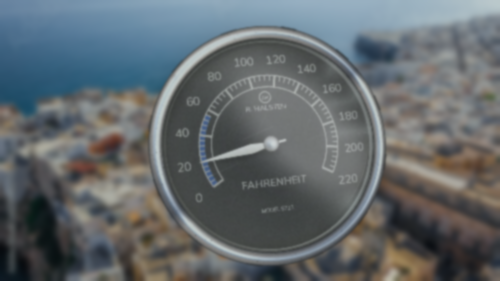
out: **20** °F
